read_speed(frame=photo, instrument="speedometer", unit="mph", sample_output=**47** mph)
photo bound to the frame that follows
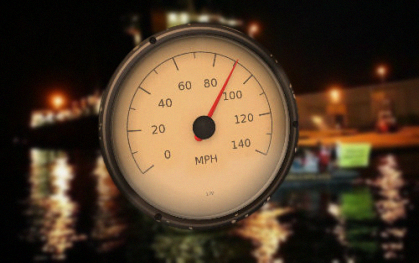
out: **90** mph
